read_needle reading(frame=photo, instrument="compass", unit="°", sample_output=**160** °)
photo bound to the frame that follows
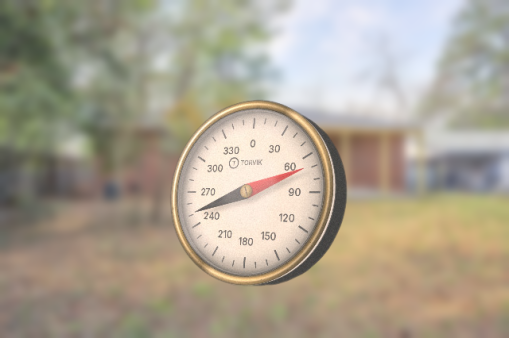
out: **70** °
